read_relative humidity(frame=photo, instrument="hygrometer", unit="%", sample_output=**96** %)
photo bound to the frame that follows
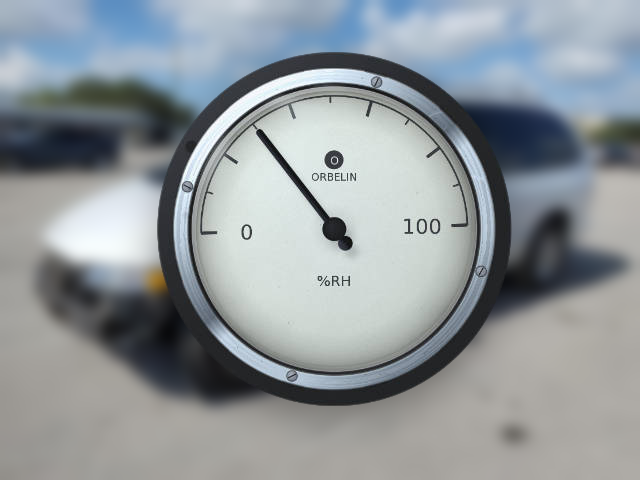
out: **30** %
